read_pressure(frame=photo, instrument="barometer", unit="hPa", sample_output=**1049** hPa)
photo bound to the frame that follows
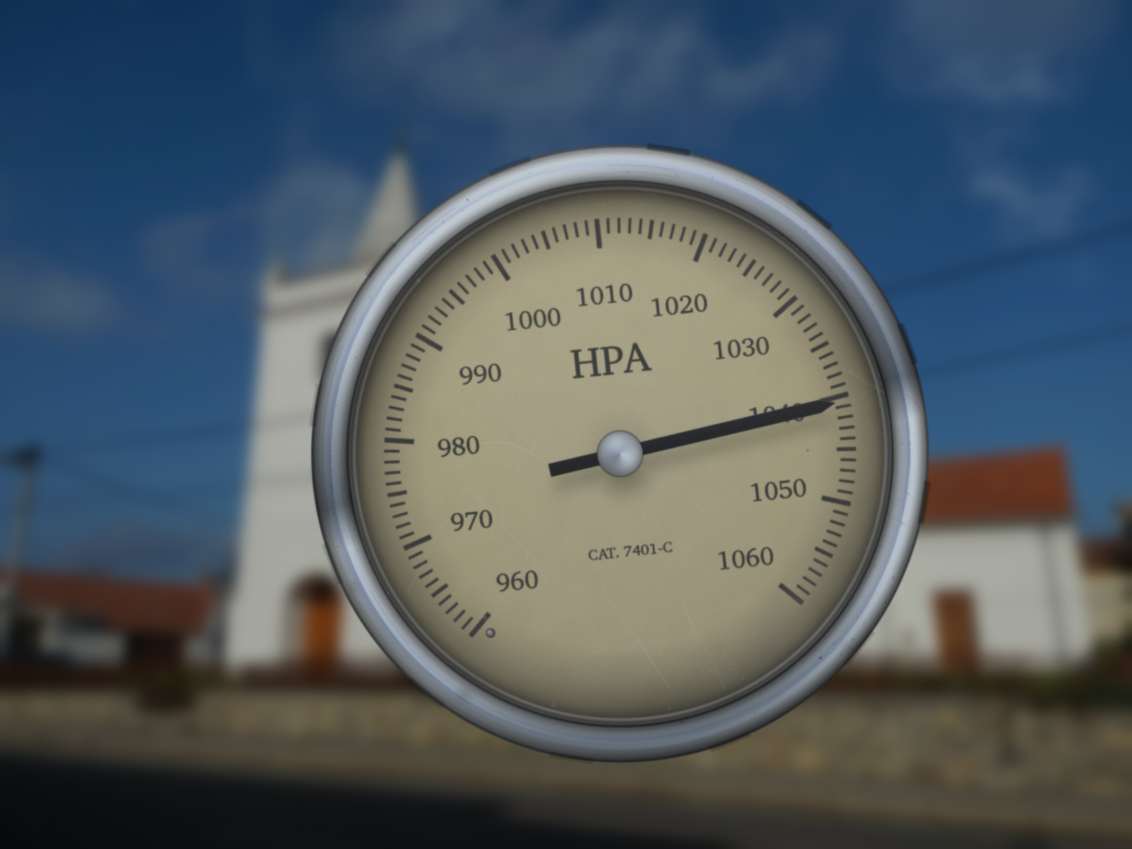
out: **1040.5** hPa
